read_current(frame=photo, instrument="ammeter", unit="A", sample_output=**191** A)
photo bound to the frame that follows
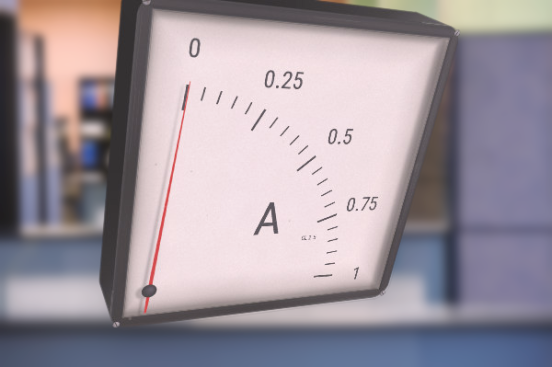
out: **0** A
